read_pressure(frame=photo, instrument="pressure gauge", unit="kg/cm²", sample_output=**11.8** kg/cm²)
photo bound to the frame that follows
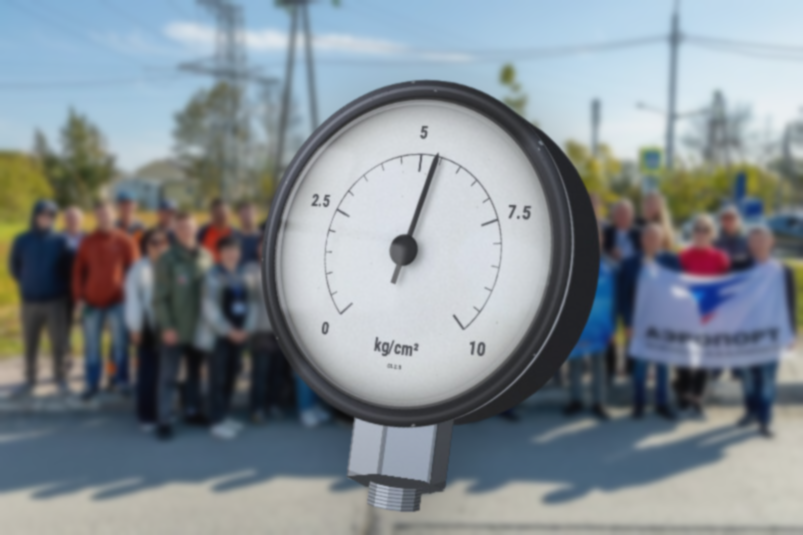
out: **5.5** kg/cm²
